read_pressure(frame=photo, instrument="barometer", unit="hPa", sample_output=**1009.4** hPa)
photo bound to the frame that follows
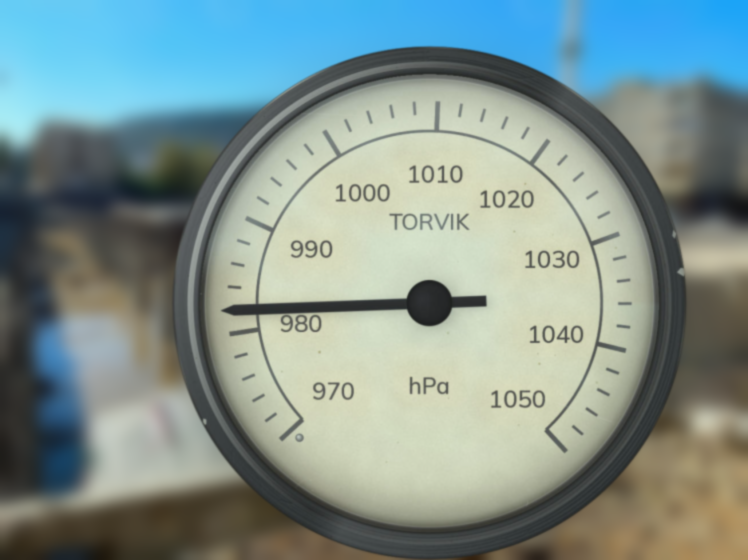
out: **982** hPa
